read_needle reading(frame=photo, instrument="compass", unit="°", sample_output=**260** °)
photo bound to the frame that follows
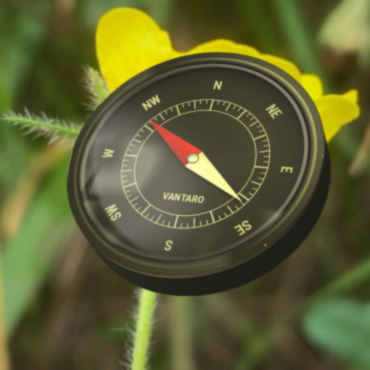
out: **305** °
